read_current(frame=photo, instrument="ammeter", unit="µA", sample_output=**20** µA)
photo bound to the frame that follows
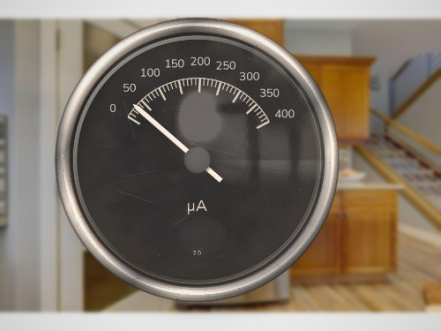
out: **30** µA
